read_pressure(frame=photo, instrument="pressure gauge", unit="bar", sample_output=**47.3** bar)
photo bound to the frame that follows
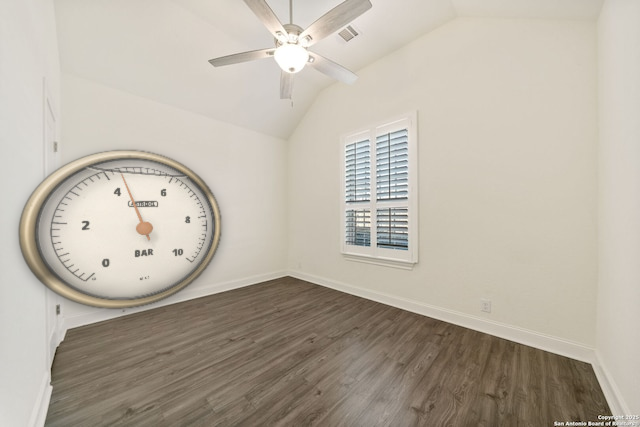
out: **4.4** bar
